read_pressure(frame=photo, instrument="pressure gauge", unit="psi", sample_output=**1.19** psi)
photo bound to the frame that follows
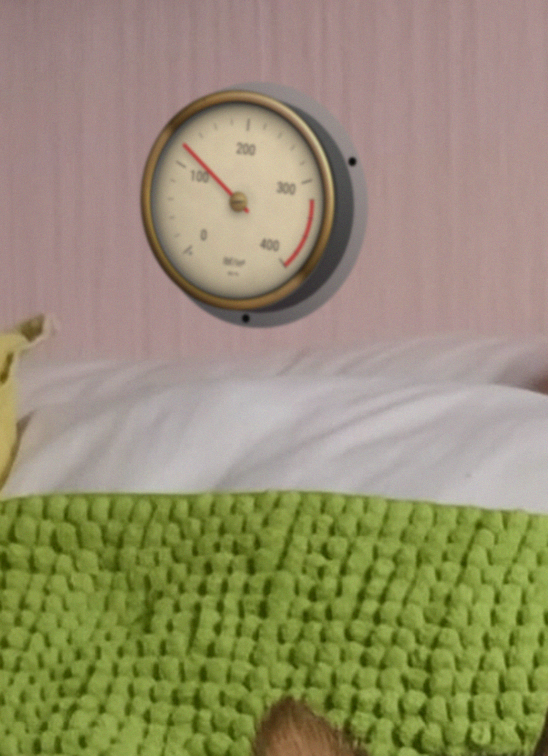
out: **120** psi
